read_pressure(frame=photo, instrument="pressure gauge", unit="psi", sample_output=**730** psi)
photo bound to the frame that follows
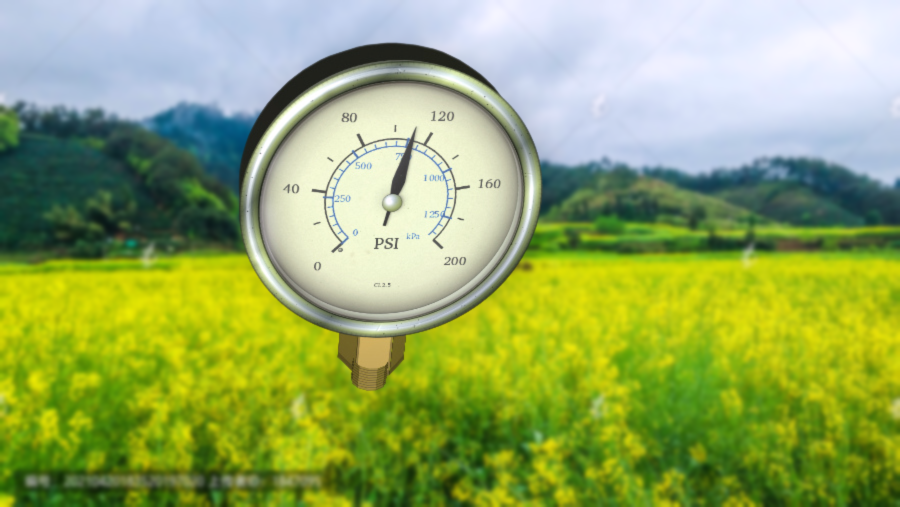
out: **110** psi
